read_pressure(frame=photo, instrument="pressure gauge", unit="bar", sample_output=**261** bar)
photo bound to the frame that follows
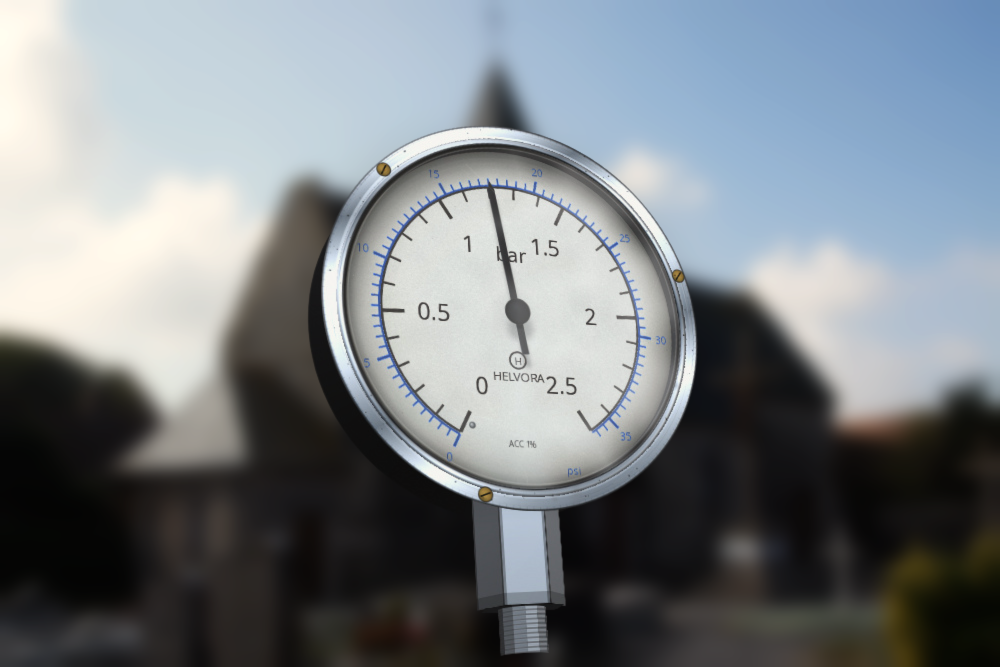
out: **1.2** bar
